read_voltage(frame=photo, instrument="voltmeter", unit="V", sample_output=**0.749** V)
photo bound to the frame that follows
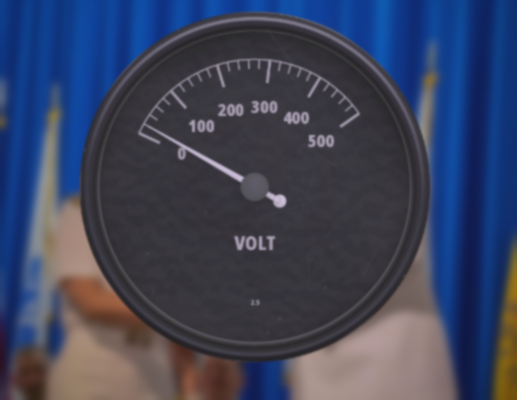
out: **20** V
